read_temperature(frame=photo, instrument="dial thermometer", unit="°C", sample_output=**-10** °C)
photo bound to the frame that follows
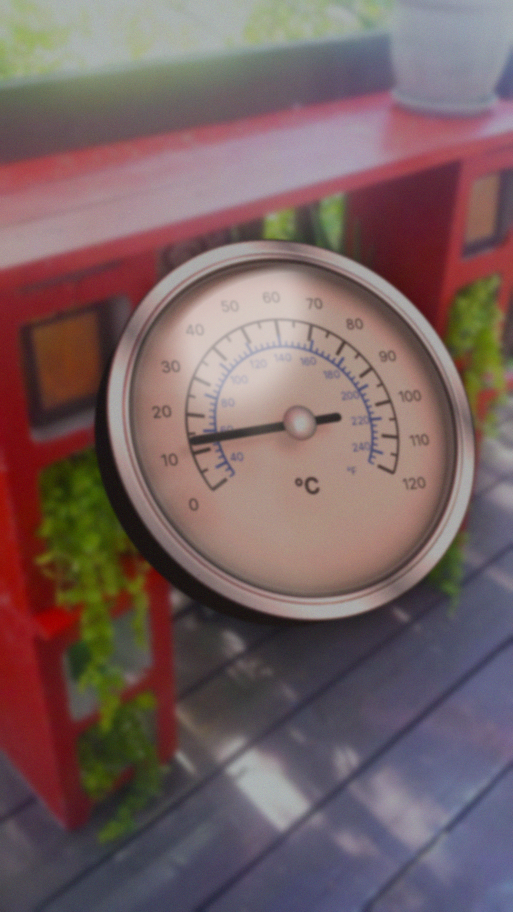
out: **12.5** °C
